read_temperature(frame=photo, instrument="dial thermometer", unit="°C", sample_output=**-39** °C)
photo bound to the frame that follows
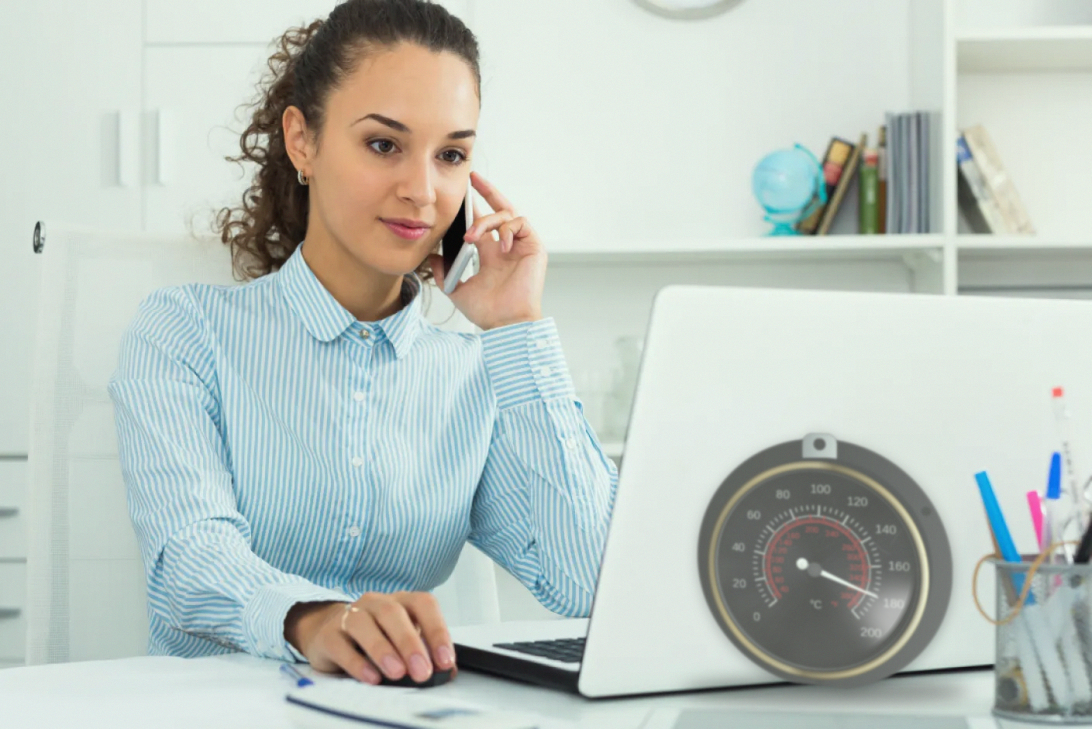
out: **180** °C
